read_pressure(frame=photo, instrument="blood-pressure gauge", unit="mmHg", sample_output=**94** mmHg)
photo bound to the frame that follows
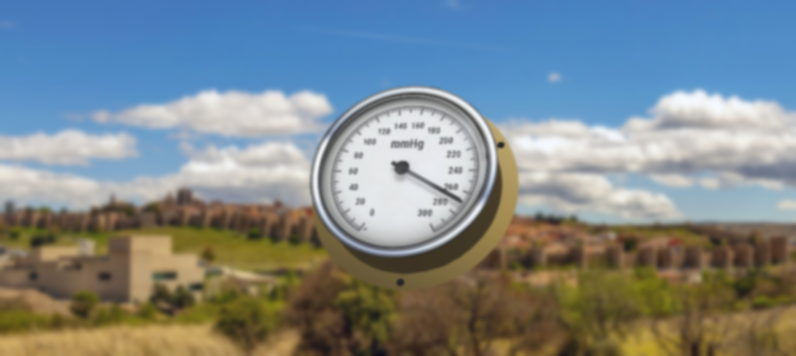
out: **270** mmHg
